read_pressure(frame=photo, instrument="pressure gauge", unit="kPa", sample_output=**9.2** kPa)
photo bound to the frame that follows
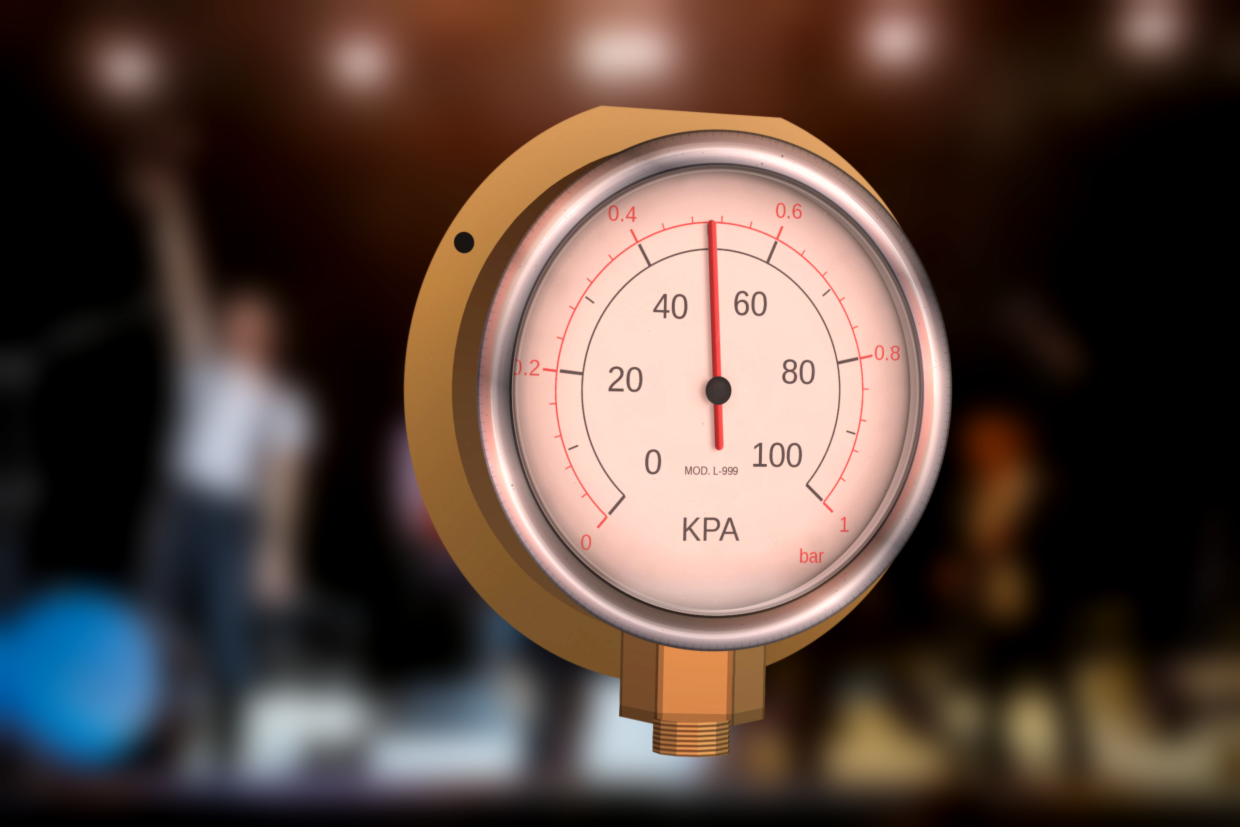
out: **50** kPa
